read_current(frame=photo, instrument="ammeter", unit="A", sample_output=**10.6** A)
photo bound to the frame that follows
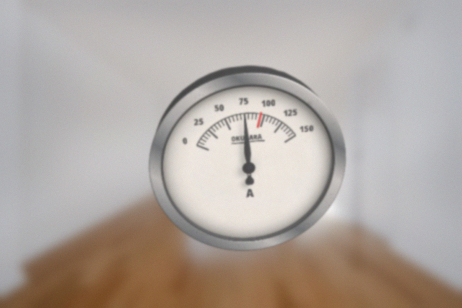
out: **75** A
